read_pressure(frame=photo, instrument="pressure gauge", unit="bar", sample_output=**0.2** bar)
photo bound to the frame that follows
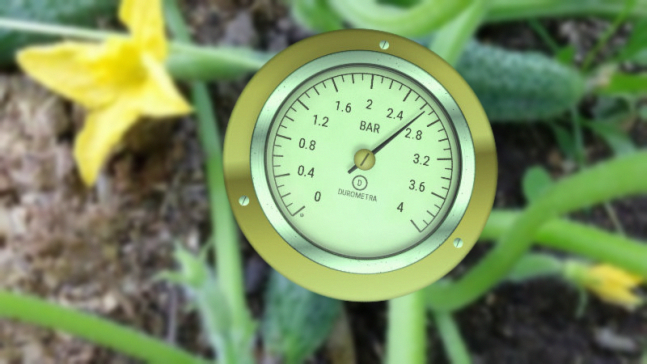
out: **2.65** bar
